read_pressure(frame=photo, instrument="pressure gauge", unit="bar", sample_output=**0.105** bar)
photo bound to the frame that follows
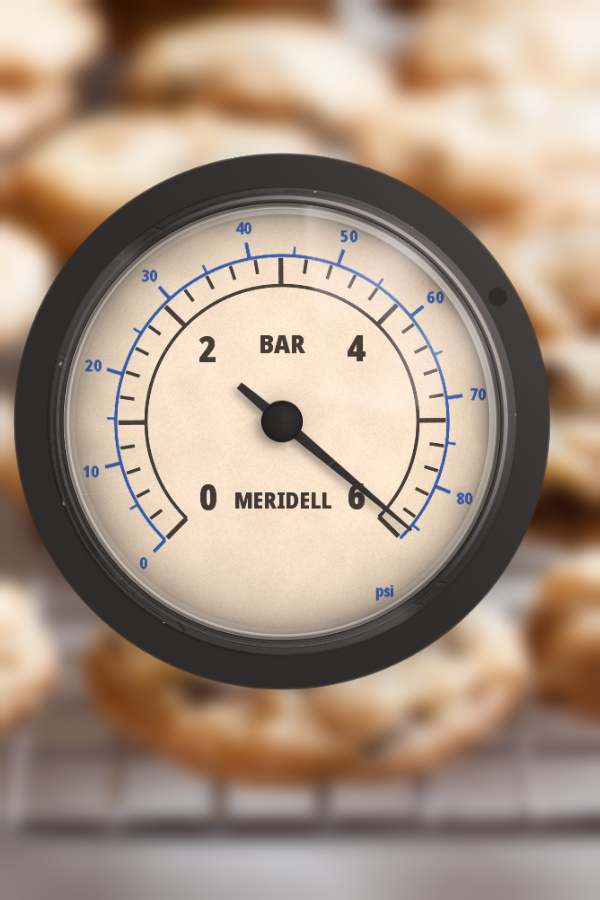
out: **5.9** bar
